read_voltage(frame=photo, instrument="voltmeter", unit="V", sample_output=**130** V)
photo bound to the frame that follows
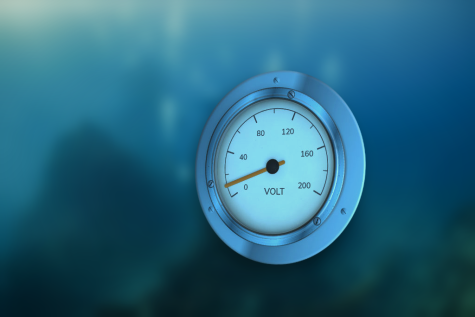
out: **10** V
